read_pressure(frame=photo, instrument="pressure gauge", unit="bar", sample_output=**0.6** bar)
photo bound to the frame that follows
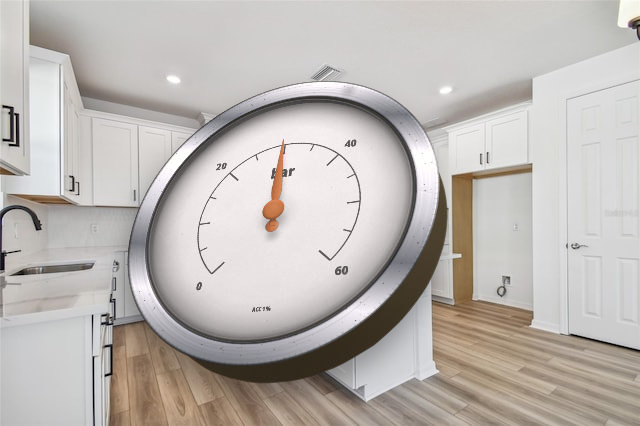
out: **30** bar
